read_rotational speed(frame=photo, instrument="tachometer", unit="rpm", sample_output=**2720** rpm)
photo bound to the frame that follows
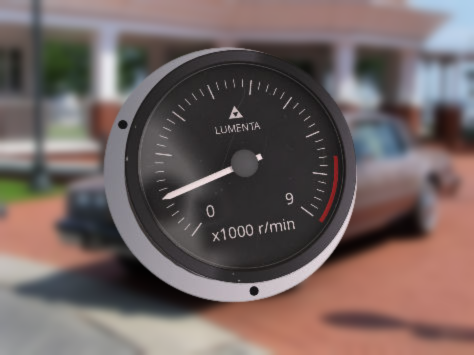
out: **1000** rpm
